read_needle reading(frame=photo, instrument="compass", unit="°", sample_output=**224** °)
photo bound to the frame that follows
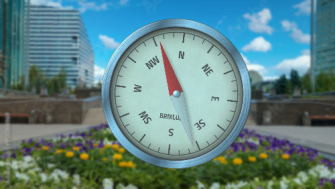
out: **335** °
